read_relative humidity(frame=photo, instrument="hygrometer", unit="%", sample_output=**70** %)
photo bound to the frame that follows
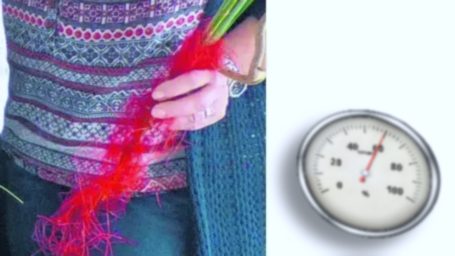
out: **60** %
